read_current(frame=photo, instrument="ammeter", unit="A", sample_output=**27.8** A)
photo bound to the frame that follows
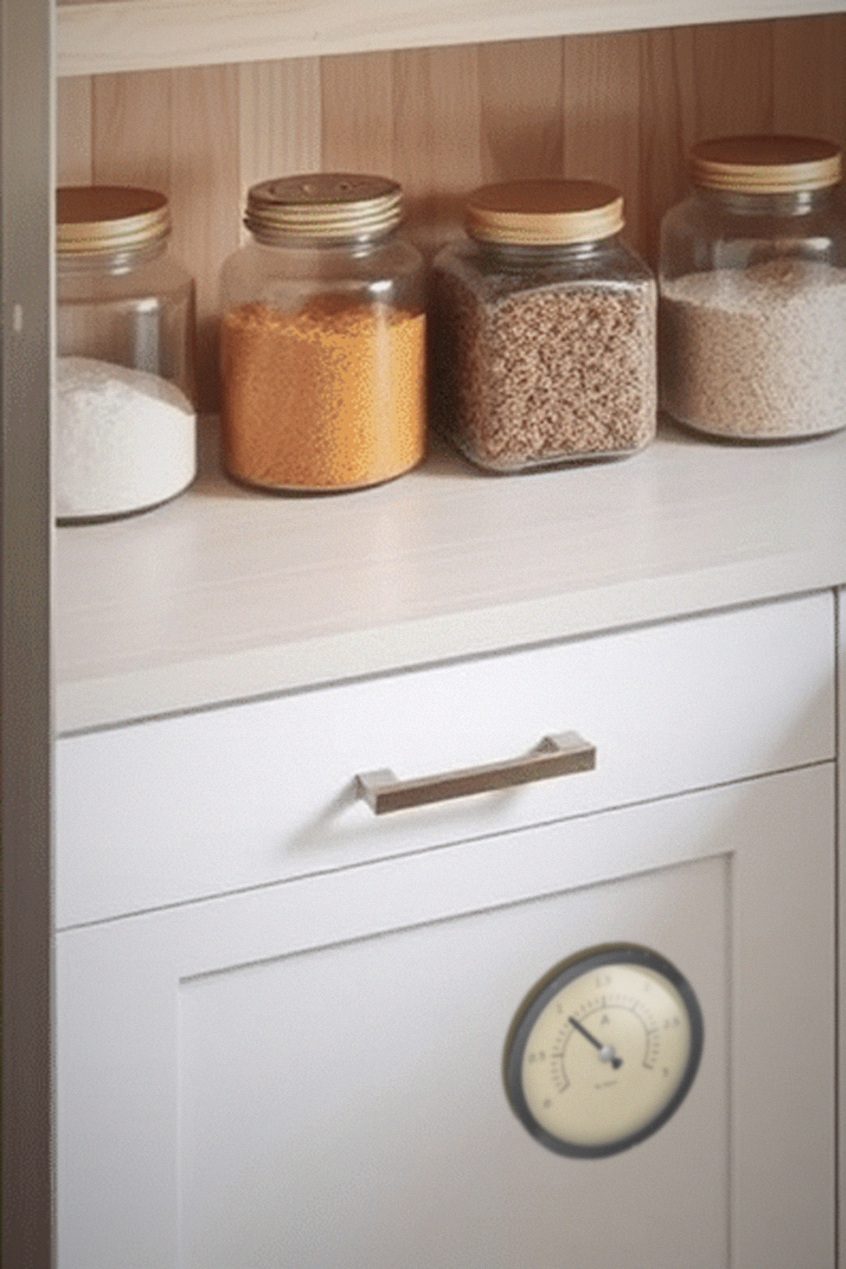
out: **1** A
